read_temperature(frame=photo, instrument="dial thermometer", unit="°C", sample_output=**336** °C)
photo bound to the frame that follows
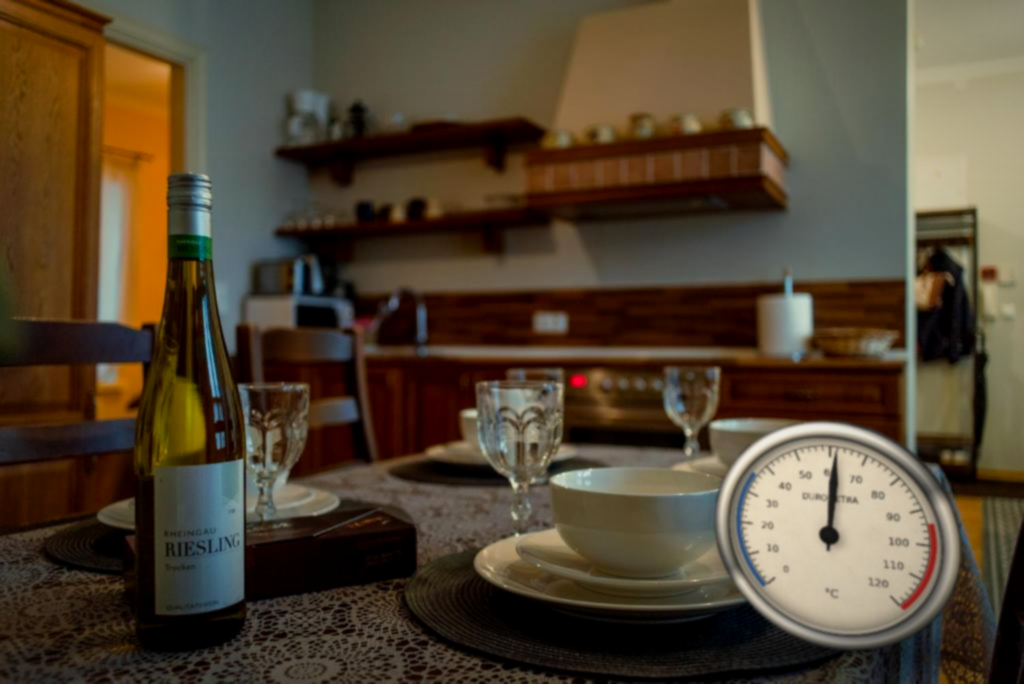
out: **62** °C
